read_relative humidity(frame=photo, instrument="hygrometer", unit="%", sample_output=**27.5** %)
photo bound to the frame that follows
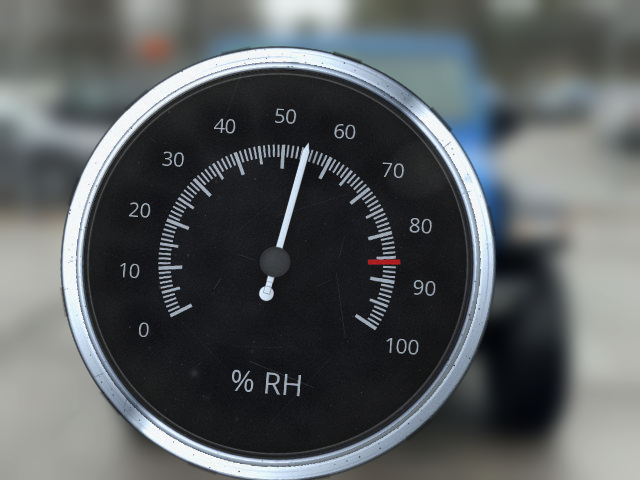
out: **55** %
